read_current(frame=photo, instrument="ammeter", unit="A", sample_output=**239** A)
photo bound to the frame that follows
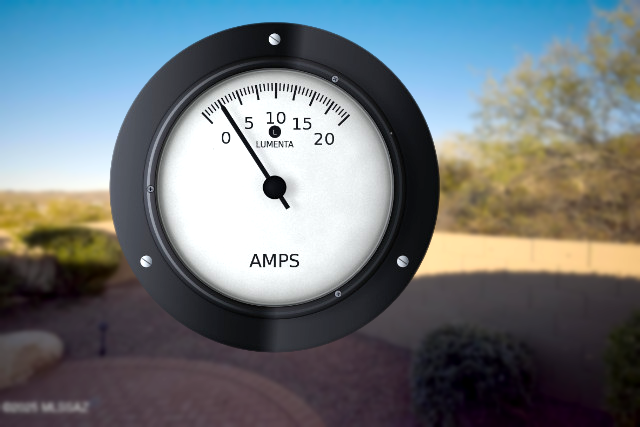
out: **2.5** A
